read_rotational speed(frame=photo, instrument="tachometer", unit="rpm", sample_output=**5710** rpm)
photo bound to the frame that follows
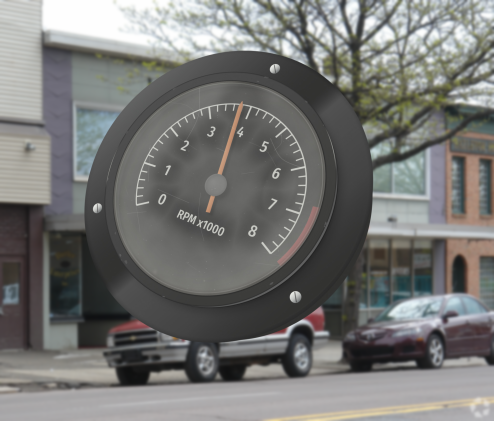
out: **3800** rpm
